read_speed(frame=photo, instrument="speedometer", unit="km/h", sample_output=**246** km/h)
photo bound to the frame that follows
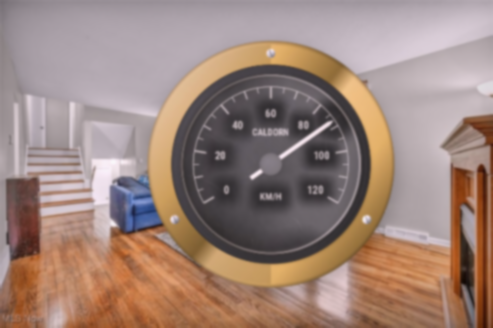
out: **87.5** km/h
